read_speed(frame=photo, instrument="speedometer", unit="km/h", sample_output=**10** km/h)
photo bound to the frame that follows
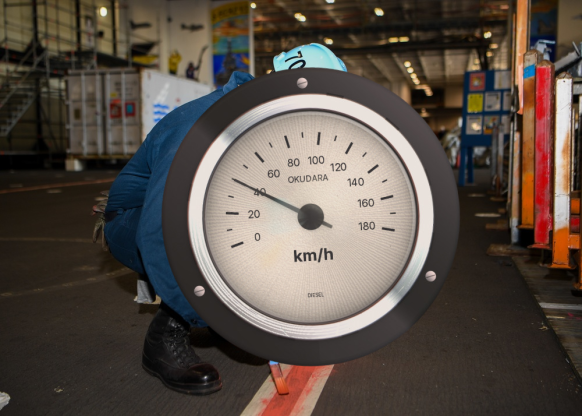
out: **40** km/h
